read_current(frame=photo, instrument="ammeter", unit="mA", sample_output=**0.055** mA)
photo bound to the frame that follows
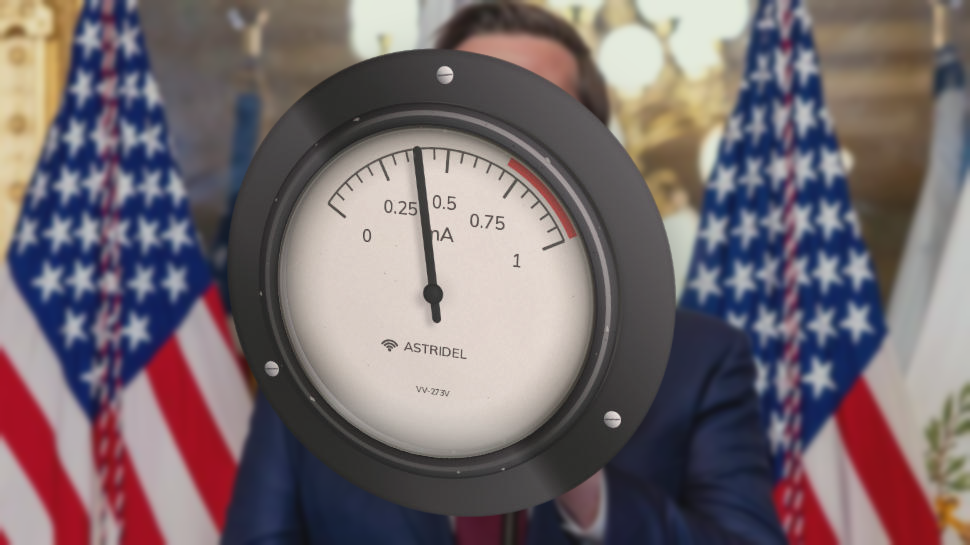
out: **0.4** mA
